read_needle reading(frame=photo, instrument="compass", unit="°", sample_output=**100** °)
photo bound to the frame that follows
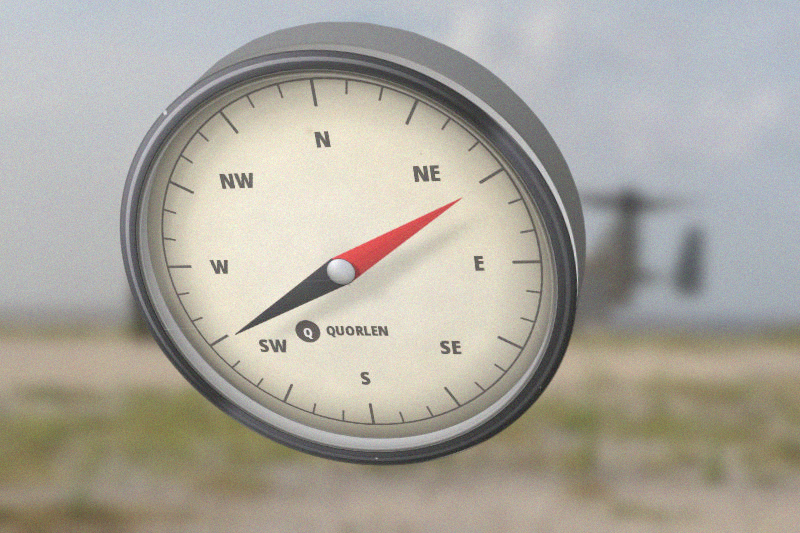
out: **60** °
